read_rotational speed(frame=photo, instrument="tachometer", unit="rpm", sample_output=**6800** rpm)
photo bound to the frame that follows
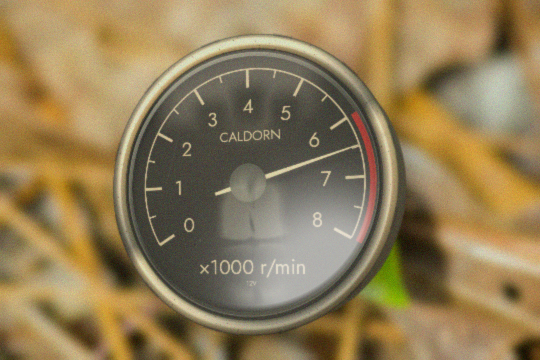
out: **6500** rpm
